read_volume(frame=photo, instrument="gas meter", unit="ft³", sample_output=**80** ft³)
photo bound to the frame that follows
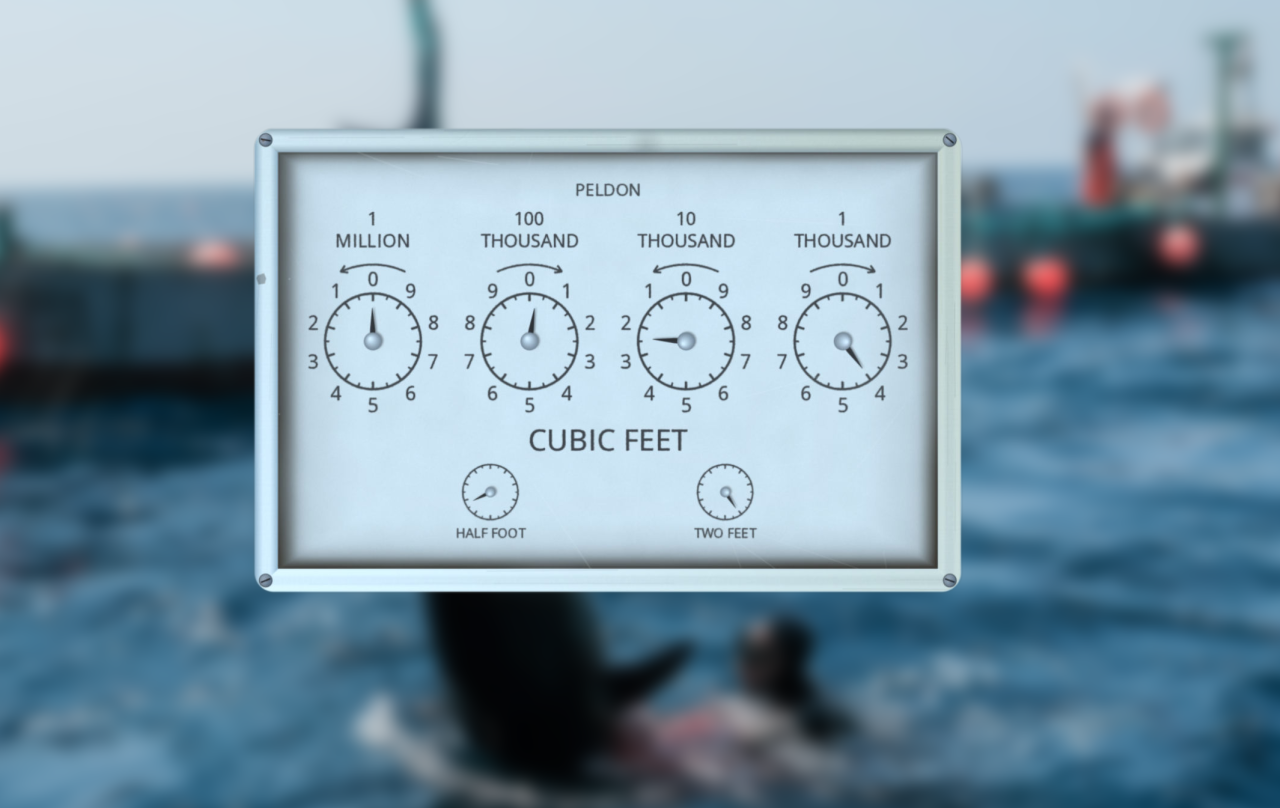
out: **2400** ft³
